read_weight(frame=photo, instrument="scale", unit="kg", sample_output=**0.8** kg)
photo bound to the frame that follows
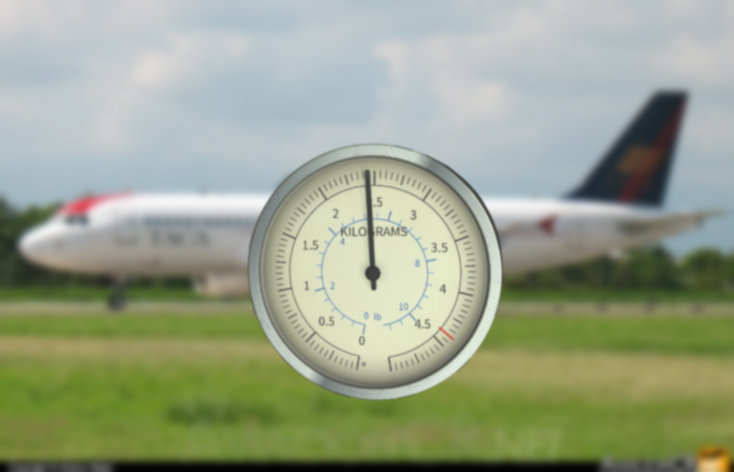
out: **2.45** kg
